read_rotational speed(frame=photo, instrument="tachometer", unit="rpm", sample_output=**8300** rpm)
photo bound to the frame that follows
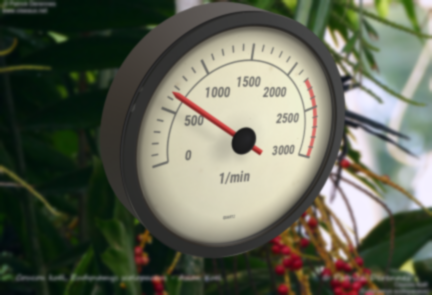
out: **650** rpm
